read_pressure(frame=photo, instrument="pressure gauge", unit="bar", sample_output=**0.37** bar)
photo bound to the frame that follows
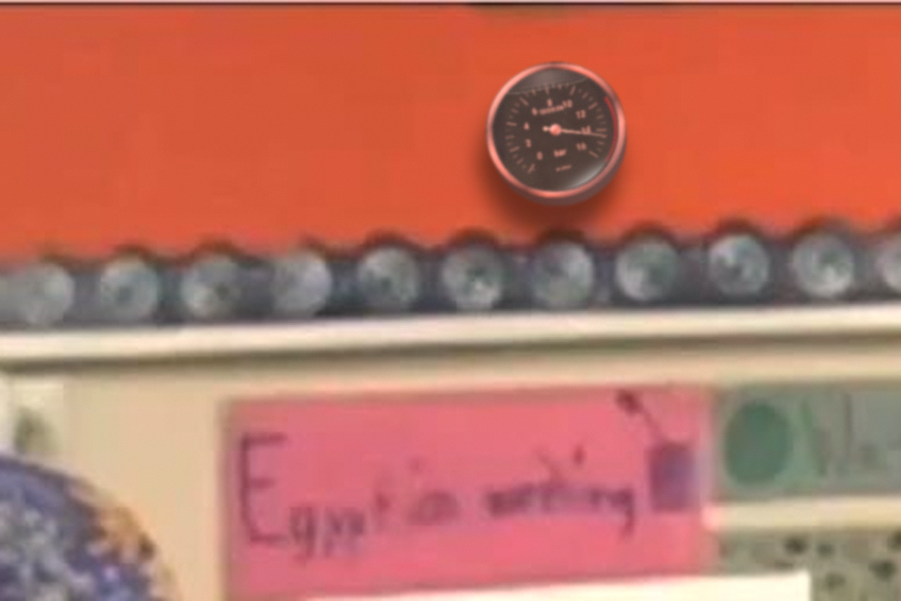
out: **14.5** bar
